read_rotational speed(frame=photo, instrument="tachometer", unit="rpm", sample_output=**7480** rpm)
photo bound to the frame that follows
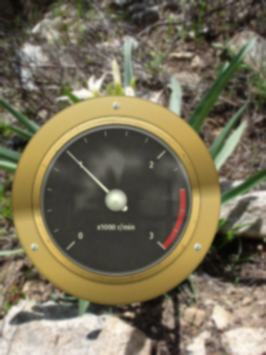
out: **1000** rpm
